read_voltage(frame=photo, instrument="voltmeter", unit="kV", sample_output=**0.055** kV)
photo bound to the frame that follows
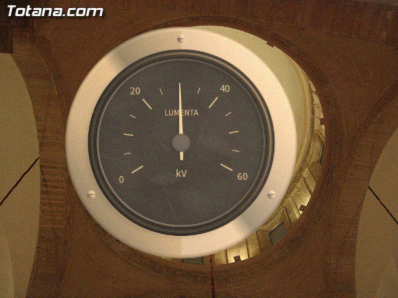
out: **30** kV
